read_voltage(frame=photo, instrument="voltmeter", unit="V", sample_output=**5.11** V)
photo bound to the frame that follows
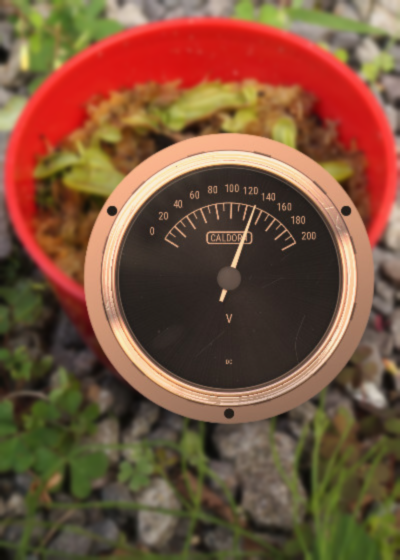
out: **130** V
